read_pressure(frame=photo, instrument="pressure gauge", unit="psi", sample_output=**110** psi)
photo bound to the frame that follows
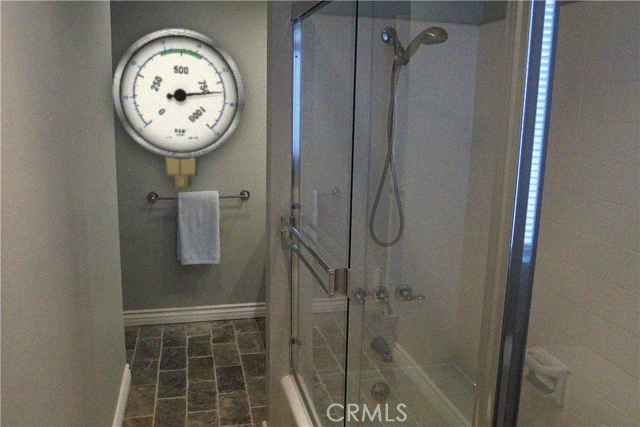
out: **800** psi
